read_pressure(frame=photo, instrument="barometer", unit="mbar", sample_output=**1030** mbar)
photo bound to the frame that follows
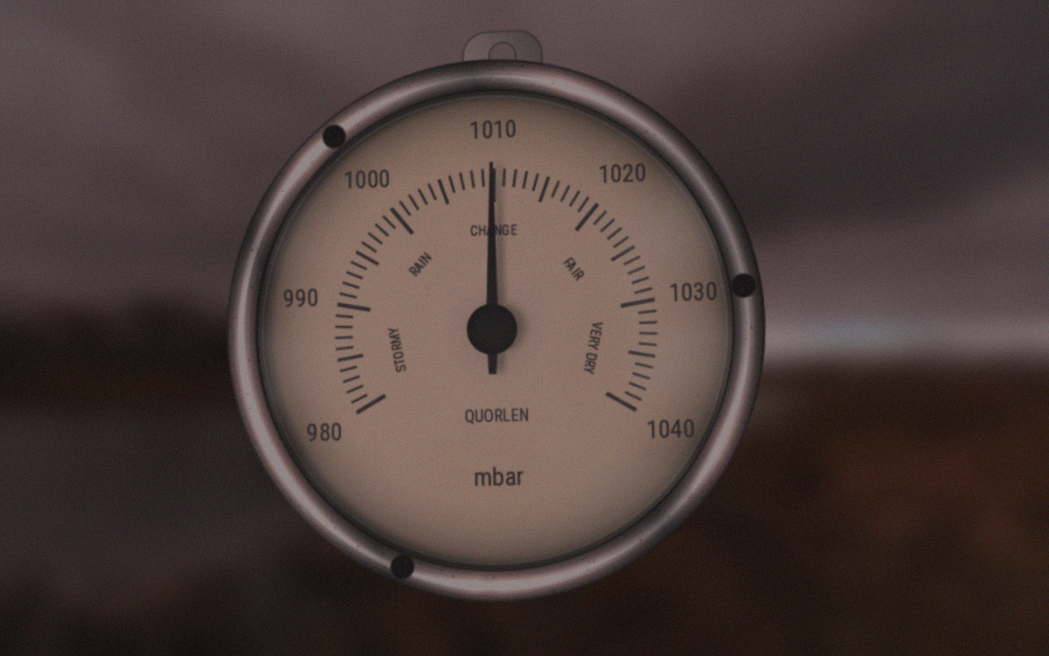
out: **1010** mbar
